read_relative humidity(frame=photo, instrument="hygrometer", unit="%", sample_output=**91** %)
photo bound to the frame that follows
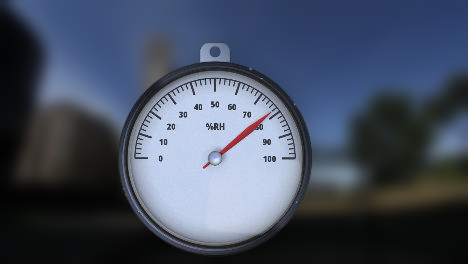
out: **78** %
